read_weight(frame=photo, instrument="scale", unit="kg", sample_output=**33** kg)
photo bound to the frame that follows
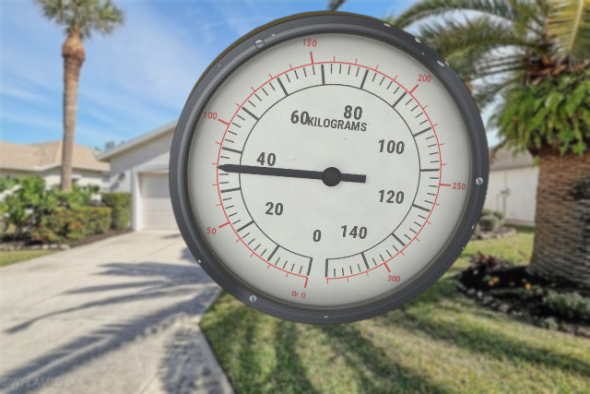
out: **36** kg
